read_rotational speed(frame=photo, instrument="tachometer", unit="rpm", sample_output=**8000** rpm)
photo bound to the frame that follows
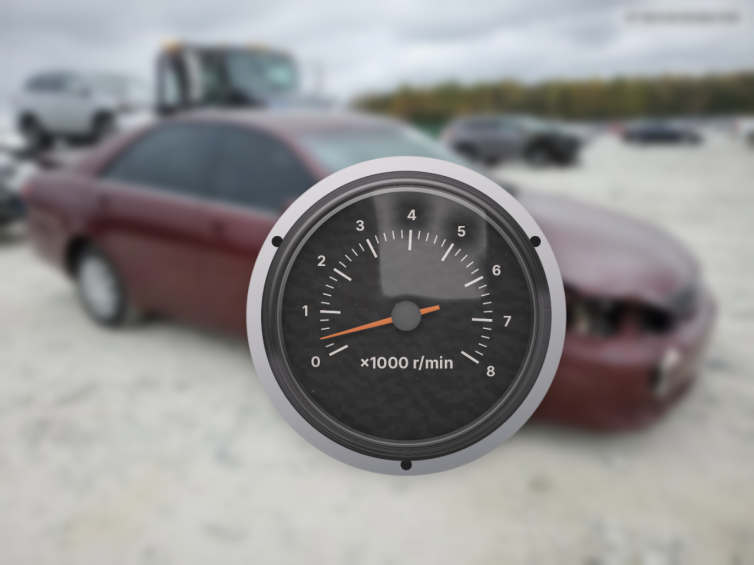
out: **400** rpm
